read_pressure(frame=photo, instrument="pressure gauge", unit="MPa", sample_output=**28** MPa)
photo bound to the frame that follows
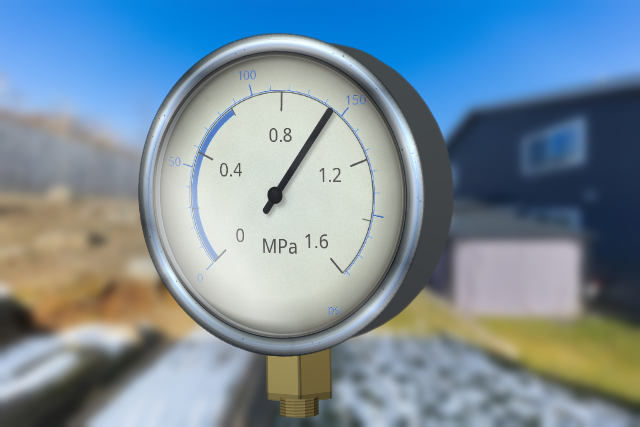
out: **1** MPa
